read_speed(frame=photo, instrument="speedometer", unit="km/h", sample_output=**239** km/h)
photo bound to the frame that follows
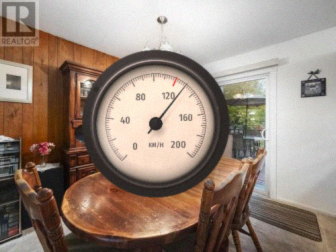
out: **130** km/h
